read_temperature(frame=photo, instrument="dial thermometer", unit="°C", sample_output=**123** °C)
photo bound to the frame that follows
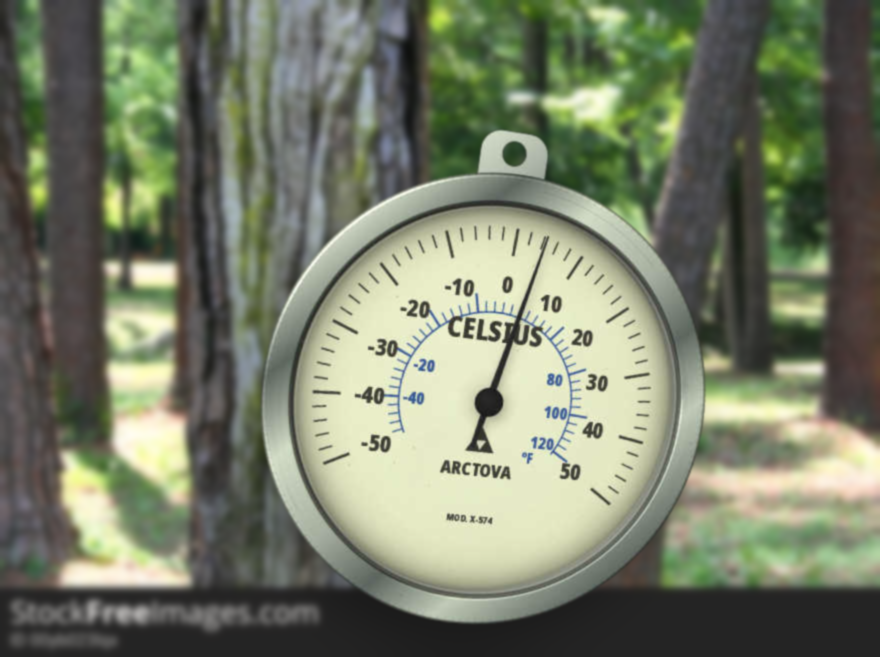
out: **4** °C
